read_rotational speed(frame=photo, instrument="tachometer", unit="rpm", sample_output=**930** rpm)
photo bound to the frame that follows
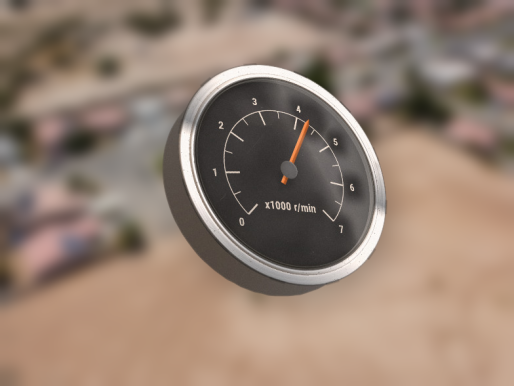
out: **4250** rpm
